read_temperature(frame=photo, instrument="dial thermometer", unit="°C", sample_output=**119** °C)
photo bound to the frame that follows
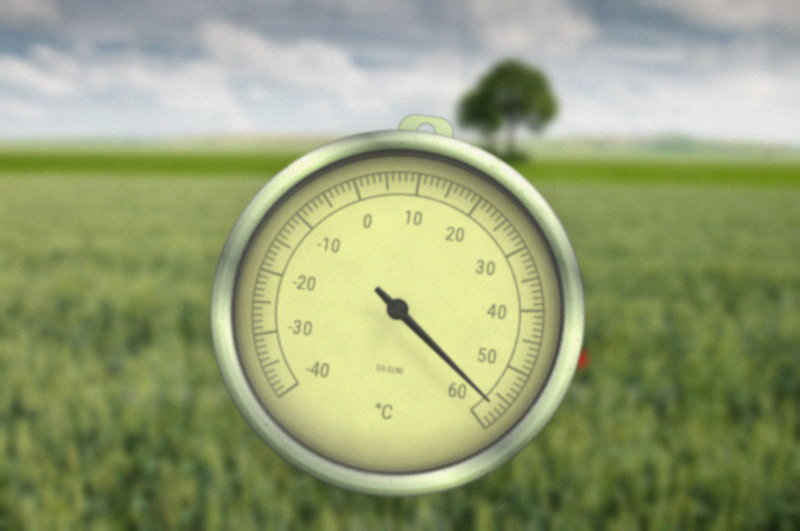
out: **57** °C
